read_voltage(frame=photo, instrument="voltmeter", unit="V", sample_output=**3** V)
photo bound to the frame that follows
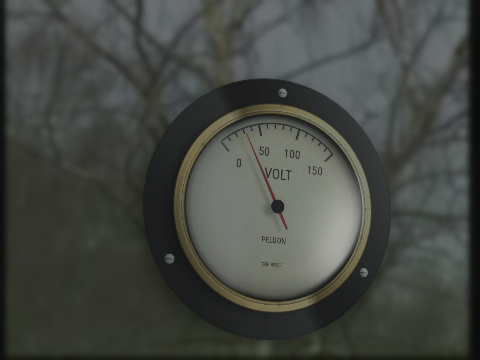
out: **30** V
